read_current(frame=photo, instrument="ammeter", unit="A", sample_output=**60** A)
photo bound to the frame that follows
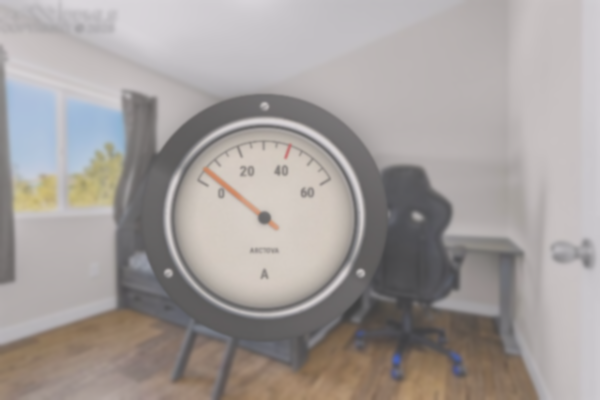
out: **5** A
